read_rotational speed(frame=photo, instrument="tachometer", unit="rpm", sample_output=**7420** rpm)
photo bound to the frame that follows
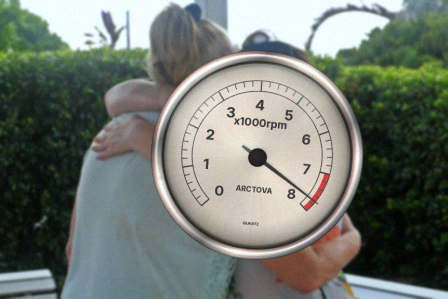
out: **7700** rpm
